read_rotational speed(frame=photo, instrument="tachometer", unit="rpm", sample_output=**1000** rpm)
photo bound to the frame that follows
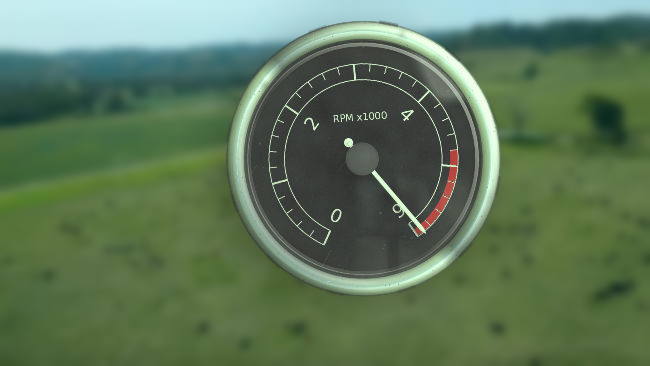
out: **5900** rpm
